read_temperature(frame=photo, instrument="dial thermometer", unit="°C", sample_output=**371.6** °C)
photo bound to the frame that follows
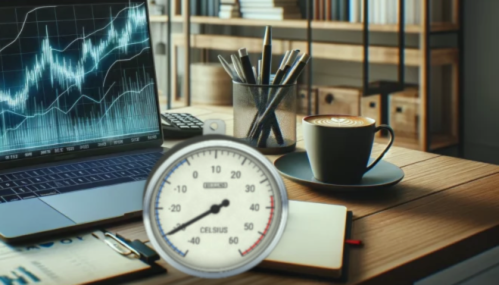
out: **-30** °C
